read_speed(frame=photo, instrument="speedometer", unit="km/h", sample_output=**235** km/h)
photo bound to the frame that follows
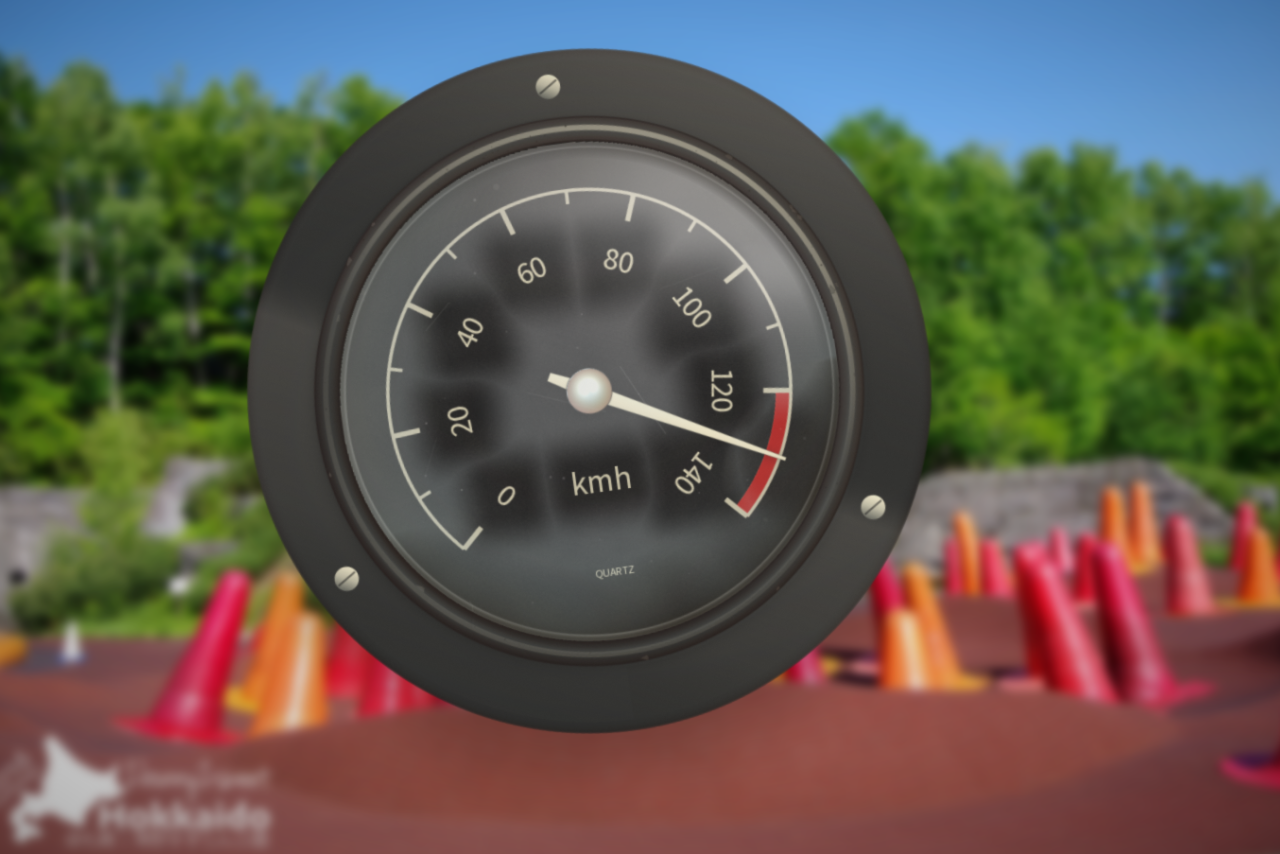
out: **130** km/h
